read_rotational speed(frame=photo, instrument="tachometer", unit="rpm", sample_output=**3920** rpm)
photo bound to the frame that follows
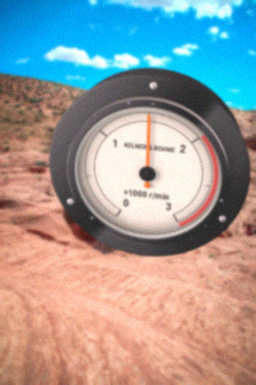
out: **1500** rpm
